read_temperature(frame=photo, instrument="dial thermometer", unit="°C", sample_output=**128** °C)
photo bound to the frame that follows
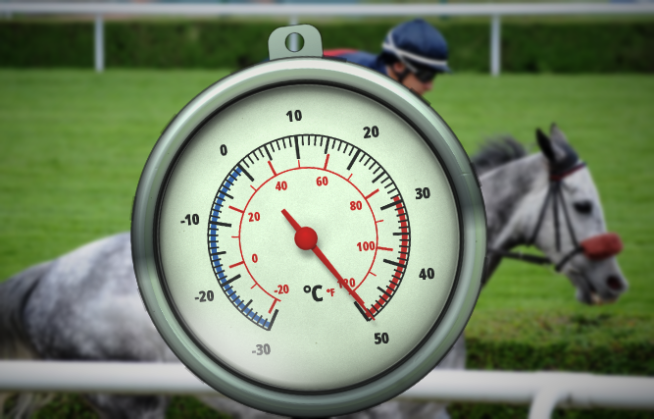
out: **49** °C
